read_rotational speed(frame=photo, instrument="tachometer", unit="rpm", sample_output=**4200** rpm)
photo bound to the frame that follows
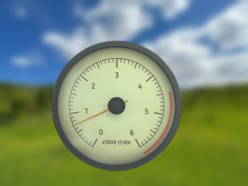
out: **700** rpm
